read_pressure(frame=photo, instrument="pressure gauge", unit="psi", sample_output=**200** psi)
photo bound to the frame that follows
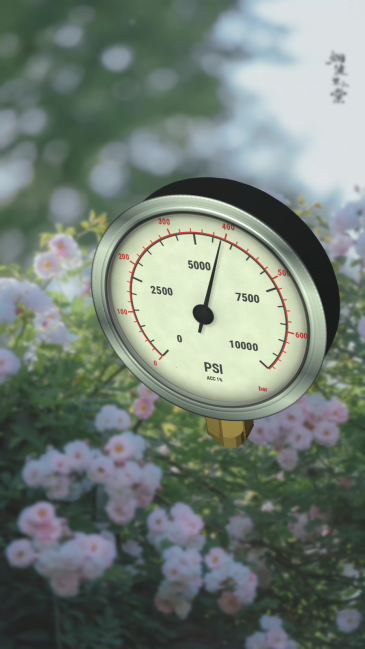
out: **5750** psi
